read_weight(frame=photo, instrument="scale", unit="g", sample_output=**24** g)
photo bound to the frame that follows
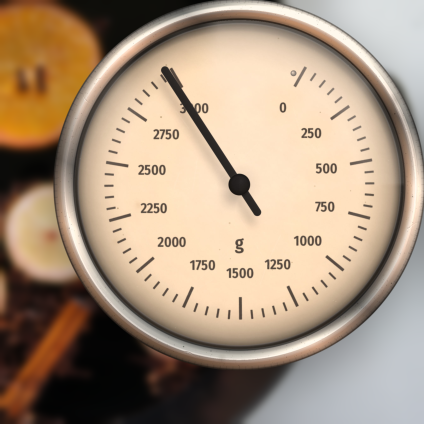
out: **2975** g
